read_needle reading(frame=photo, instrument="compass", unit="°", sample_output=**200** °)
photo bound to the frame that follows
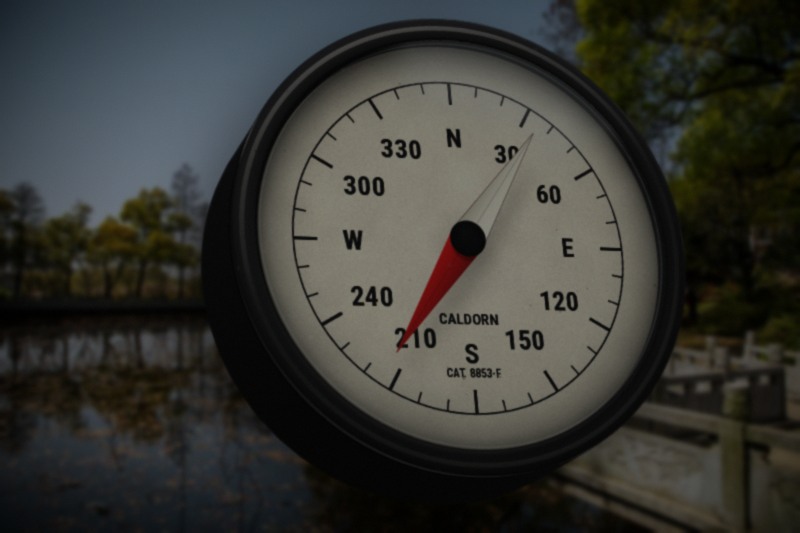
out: **215** °
